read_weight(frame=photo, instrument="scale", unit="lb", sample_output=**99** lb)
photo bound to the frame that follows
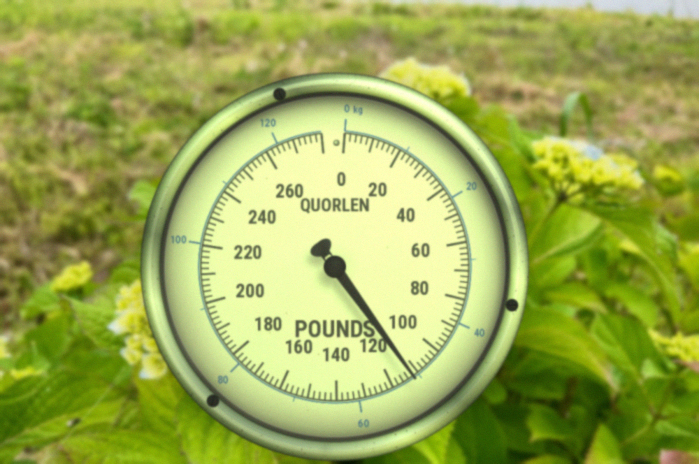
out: **112** lb
